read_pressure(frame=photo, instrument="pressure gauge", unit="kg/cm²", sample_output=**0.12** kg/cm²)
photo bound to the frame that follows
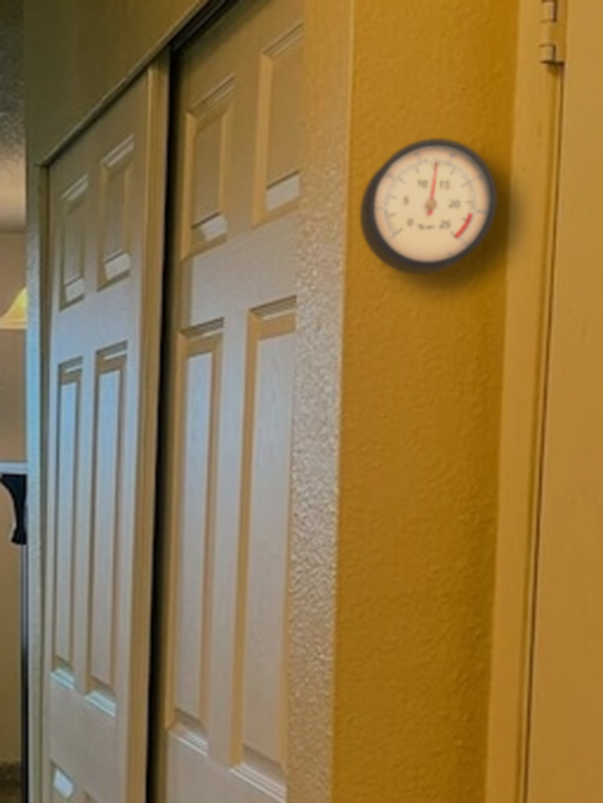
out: **12.5** kg/cm²
